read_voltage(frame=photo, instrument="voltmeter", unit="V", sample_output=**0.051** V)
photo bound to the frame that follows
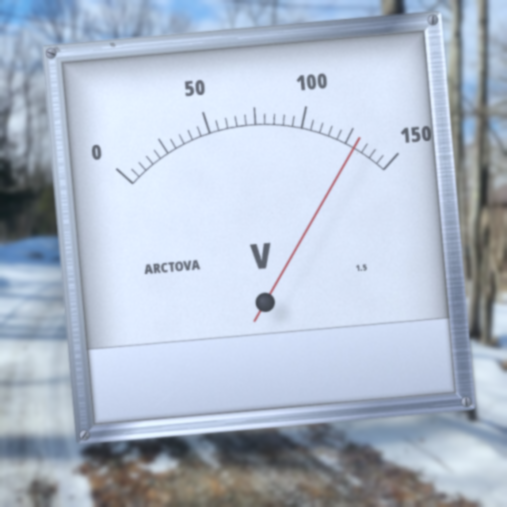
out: **130** V
